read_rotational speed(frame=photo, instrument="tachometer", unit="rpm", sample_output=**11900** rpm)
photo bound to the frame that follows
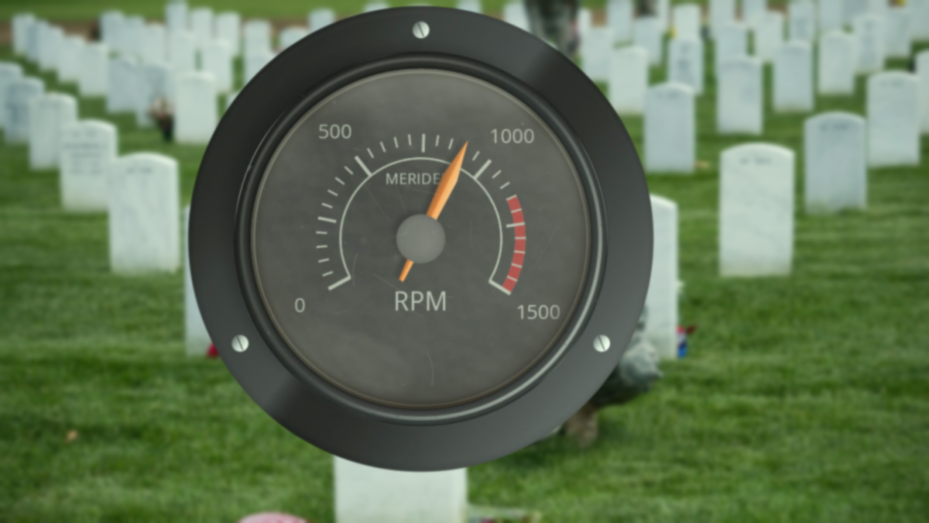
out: **900** rpm
